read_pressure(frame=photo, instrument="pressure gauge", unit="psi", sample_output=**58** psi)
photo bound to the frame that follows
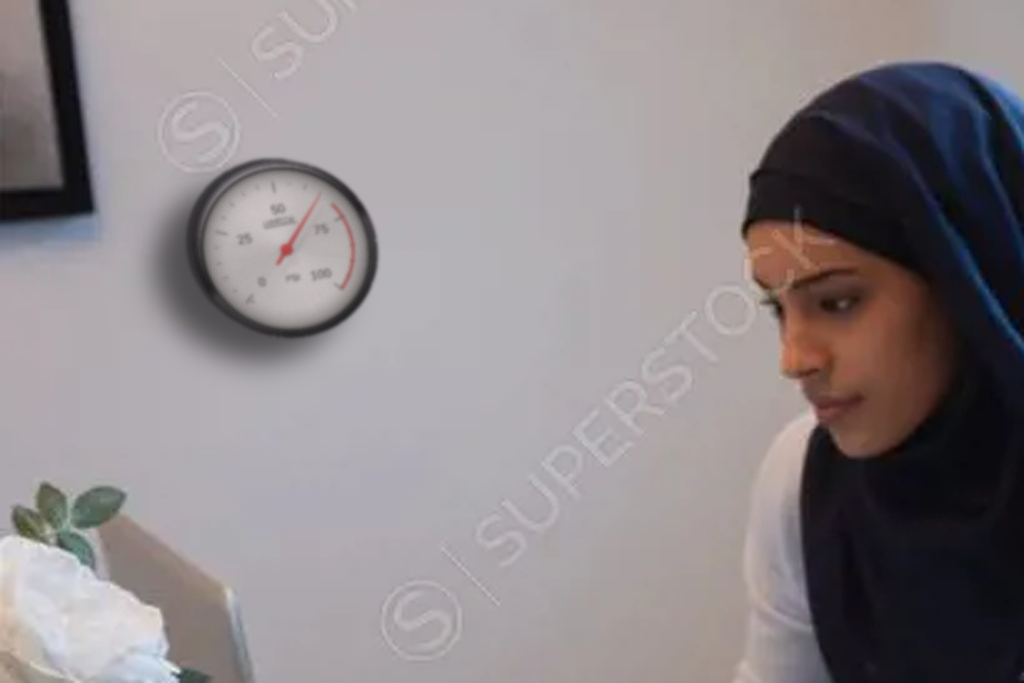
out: **65** psi
